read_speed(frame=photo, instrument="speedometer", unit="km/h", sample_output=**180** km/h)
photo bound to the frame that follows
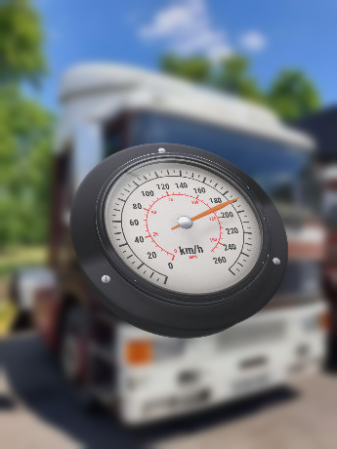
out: **190** km/h
